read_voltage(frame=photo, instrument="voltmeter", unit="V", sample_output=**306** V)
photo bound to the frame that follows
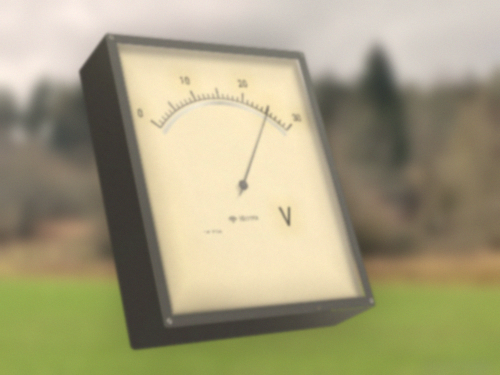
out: **25** V
